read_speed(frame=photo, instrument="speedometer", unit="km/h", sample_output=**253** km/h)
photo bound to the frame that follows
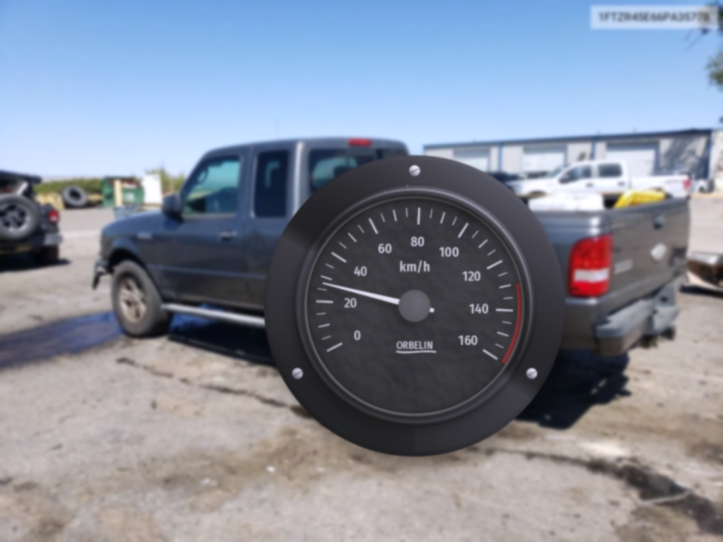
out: **27.5** km/h
